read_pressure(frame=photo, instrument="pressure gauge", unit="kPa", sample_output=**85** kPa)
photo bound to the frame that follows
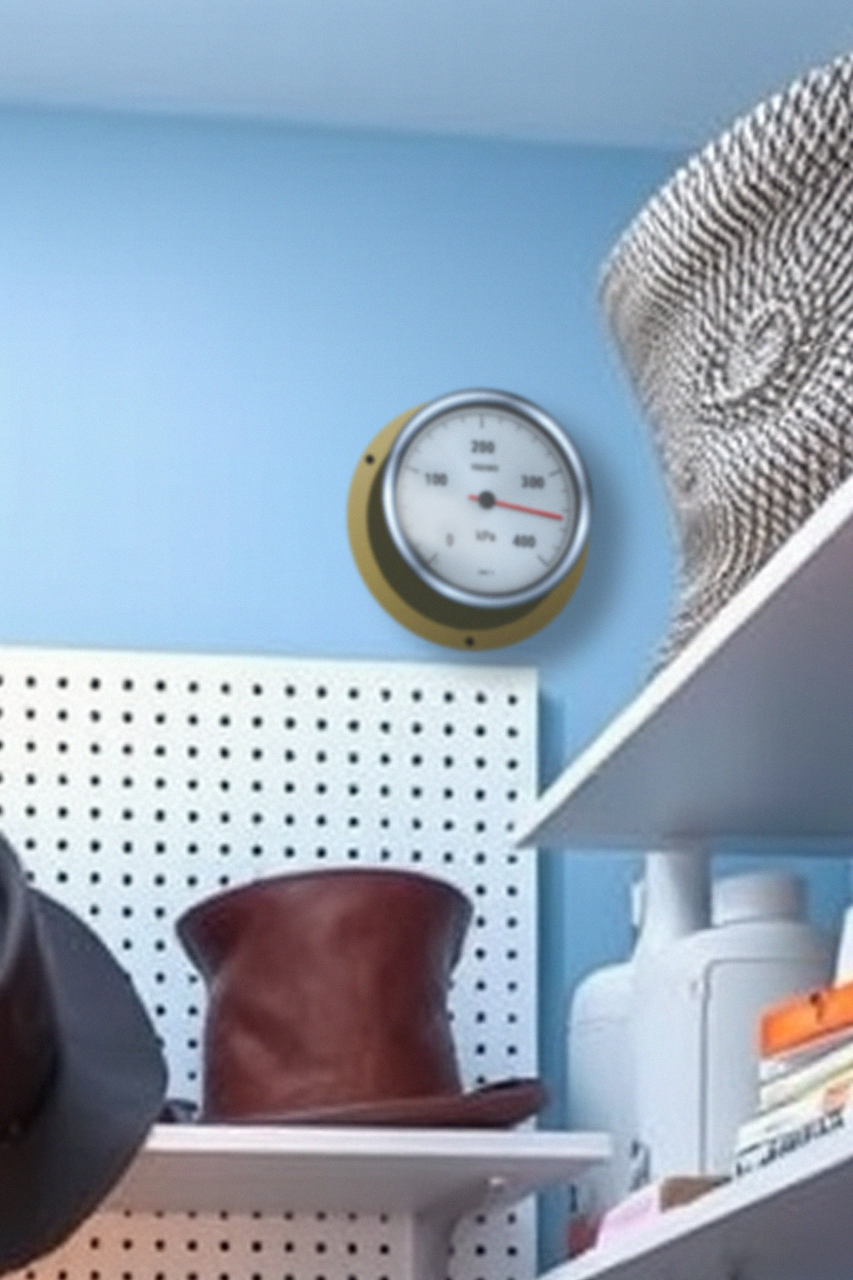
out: **350** kPa
